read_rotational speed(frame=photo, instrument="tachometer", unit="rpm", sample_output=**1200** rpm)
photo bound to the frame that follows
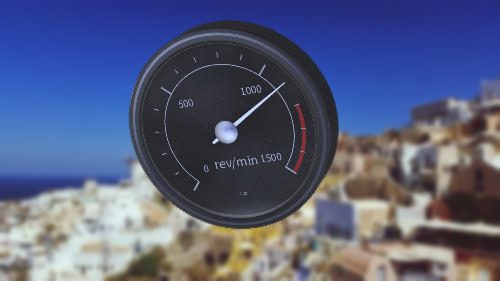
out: **1100** rpm
